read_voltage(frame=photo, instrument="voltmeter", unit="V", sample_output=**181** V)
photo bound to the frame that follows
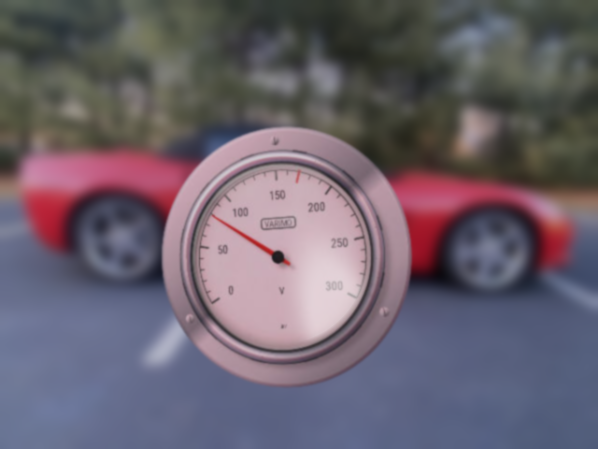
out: **80** V
